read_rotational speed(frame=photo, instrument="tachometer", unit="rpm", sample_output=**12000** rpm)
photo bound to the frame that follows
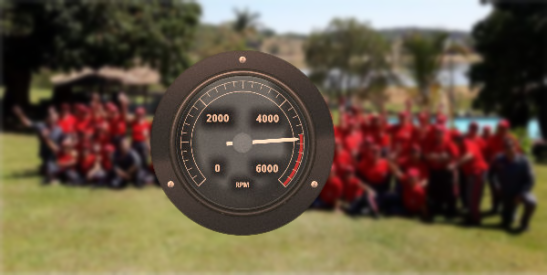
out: **4900** rpm
